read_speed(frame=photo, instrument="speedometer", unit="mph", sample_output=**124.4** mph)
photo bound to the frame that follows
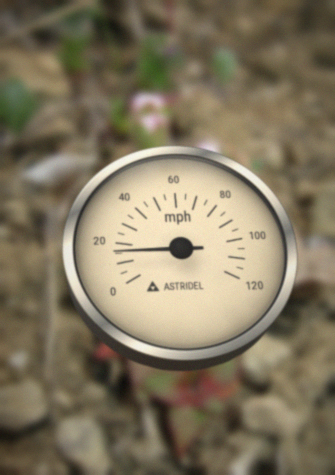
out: **15** mph
